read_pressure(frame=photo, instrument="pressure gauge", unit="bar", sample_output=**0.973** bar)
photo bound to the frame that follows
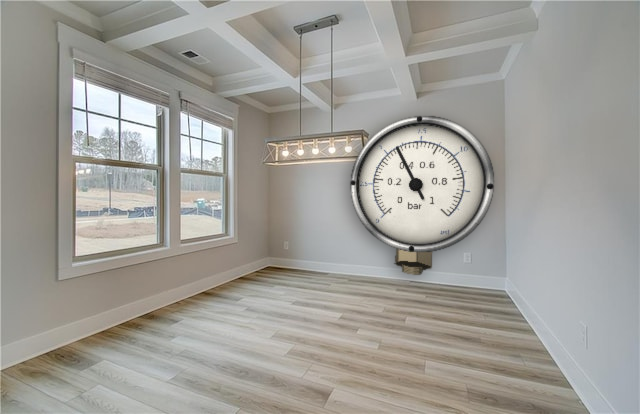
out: **0.4** bar
